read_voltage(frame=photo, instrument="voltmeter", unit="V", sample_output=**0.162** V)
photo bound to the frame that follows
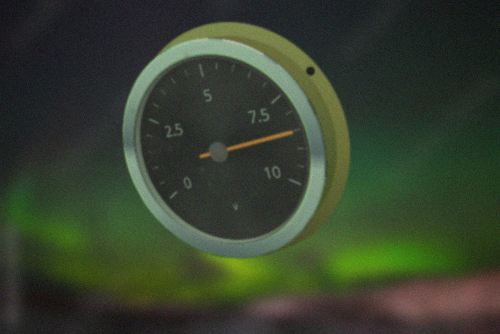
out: **8.5** V
